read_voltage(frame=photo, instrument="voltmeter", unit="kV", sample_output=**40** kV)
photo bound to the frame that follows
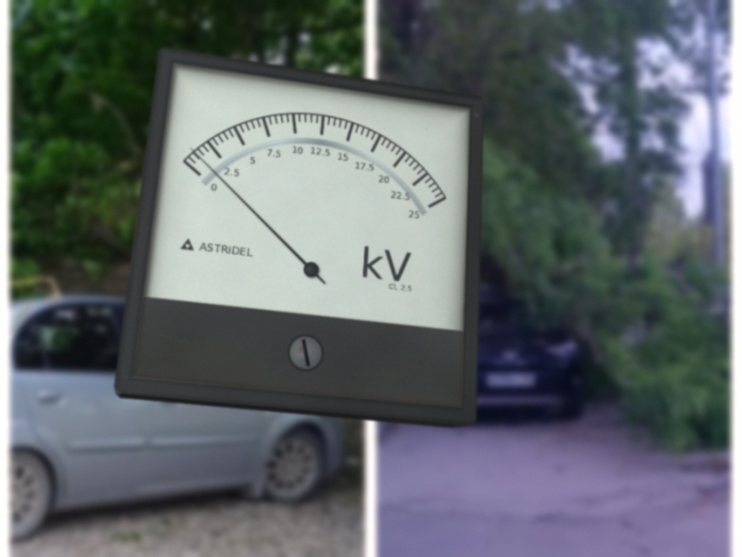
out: **1** kV
